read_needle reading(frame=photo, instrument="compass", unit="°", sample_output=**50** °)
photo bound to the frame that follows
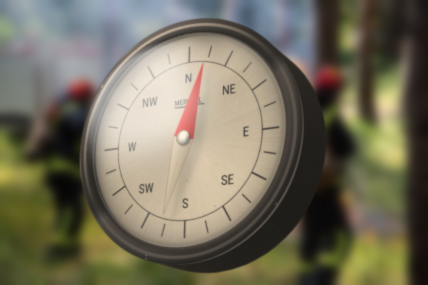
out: **15** °
